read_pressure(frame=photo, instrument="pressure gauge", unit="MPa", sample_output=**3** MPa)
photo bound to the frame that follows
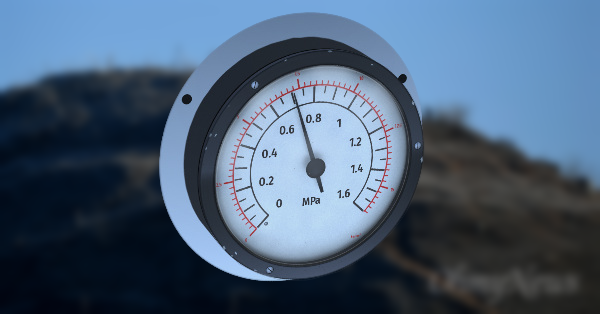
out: **0.7** MPa
